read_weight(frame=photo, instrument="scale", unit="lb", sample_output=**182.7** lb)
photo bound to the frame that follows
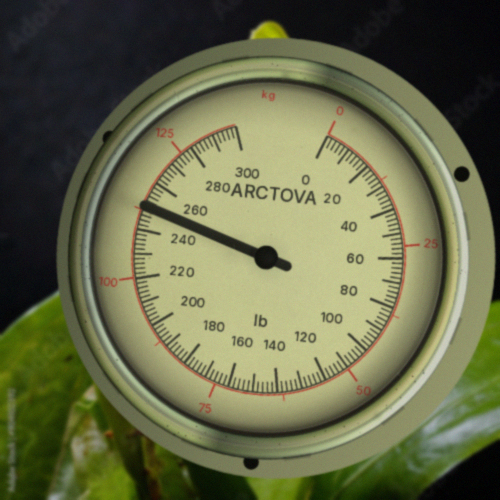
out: **250** lb
